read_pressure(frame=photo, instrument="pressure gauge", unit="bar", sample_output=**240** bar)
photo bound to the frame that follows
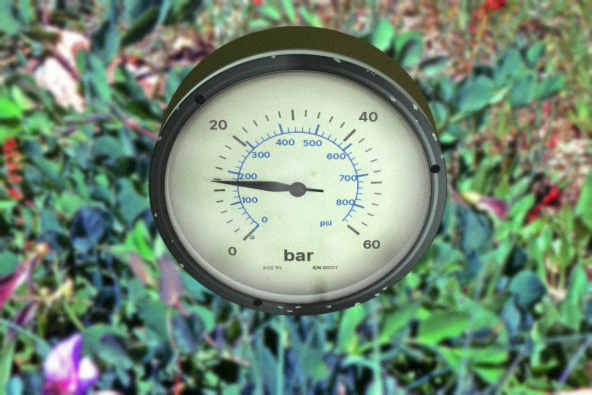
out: **12** bar
